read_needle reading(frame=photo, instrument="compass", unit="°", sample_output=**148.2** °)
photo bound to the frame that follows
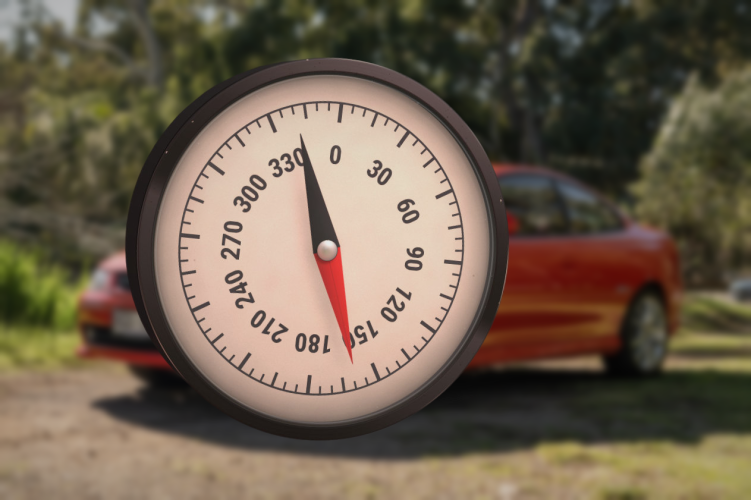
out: **160** °
